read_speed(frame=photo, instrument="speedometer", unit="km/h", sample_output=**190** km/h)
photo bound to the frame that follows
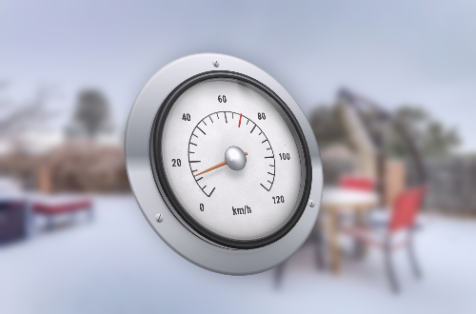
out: **12.5** km/h
